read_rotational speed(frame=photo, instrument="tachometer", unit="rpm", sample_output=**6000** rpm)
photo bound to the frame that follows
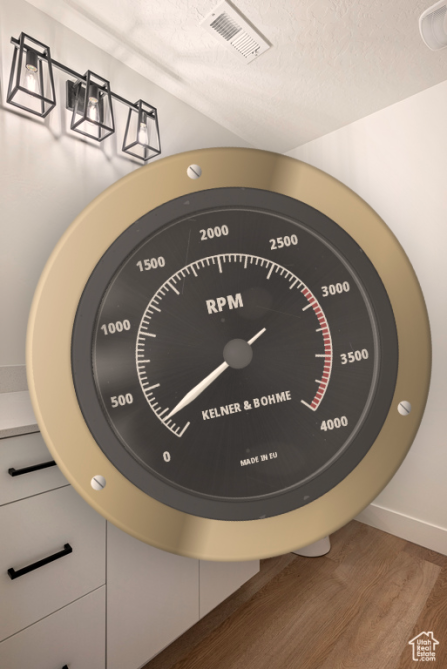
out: **200** rpm
